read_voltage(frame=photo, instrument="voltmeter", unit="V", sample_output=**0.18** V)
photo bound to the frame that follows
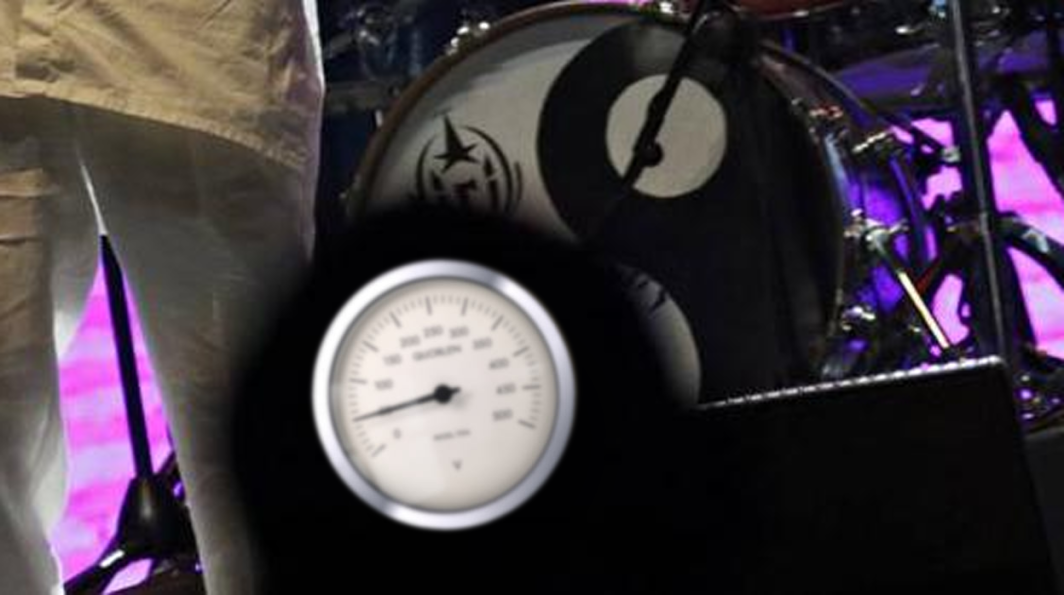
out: **50** V
